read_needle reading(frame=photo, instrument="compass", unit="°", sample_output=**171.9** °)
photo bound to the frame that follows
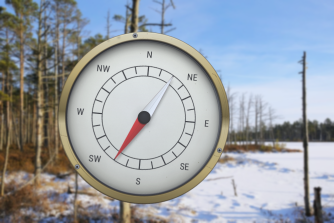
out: **210** °
